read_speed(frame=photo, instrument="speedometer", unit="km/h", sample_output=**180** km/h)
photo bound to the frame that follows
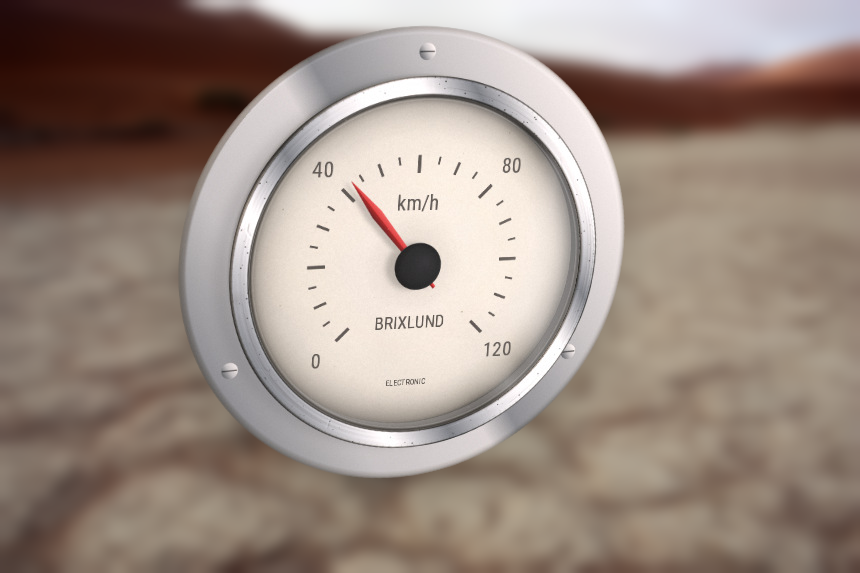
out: **42.5** km/h
